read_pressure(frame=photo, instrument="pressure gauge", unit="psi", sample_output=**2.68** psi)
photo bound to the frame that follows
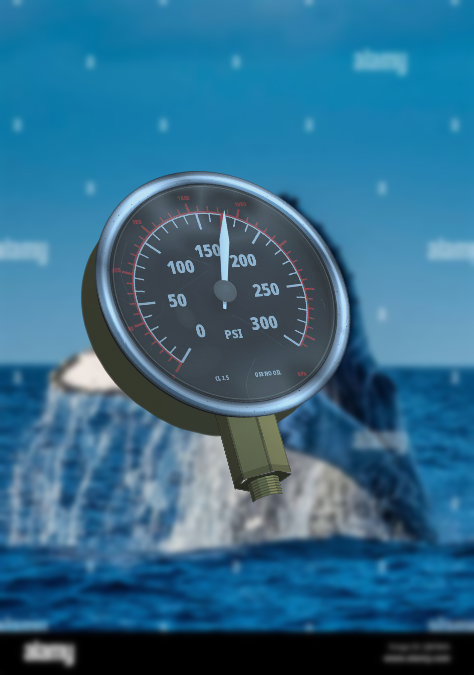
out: **170** psi
